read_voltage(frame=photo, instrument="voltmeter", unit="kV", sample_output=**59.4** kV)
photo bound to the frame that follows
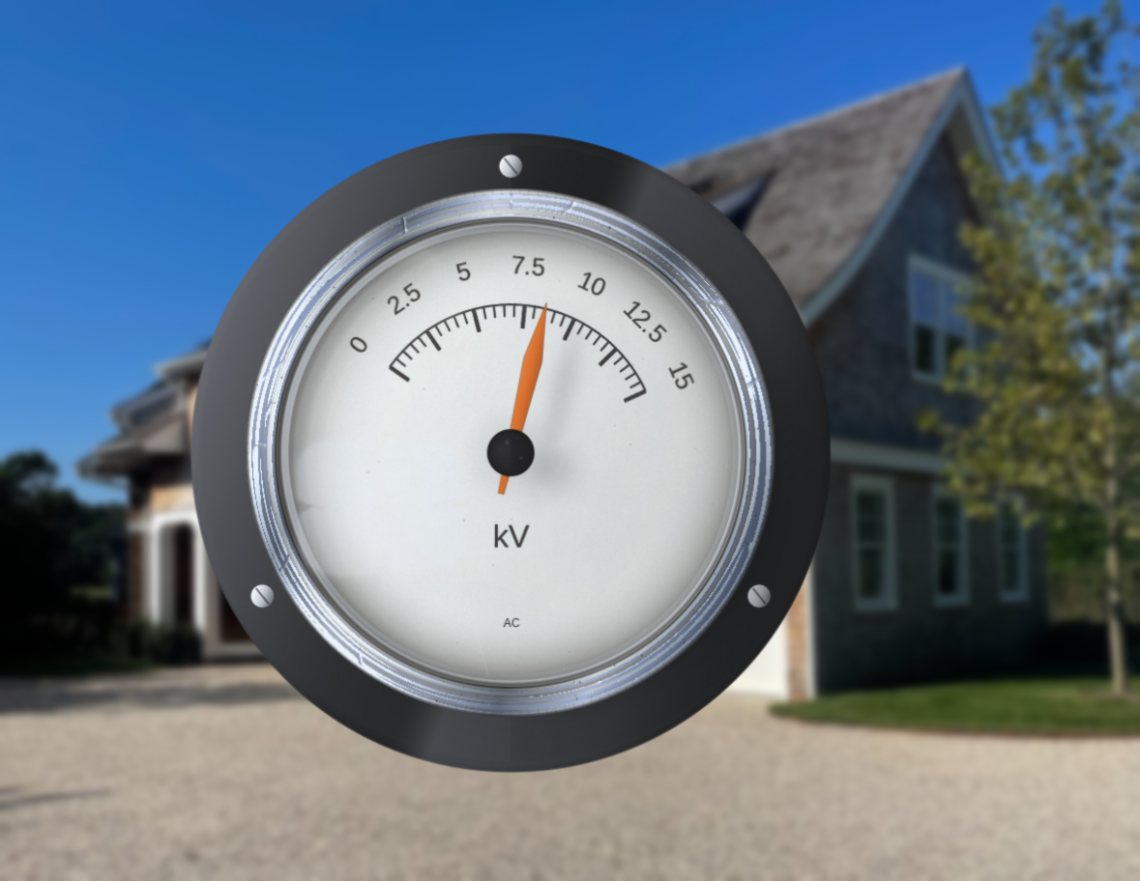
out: **8.5** kV
